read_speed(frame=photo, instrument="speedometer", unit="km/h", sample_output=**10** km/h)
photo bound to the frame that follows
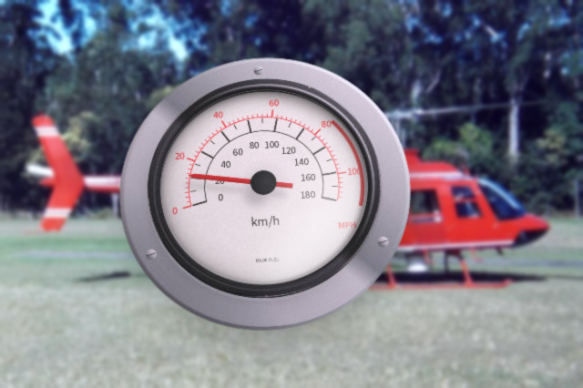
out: **20** km/h
